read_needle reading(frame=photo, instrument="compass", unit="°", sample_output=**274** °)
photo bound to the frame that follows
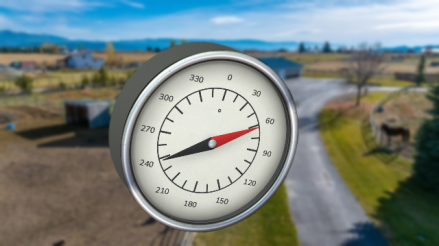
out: **60** °
